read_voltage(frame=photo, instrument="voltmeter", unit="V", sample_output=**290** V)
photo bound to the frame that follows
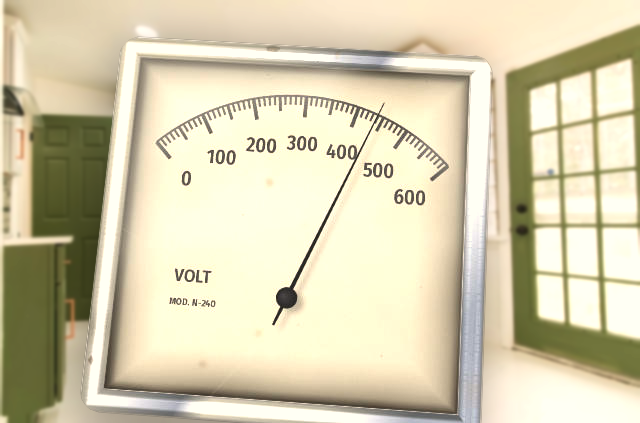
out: **440** V
